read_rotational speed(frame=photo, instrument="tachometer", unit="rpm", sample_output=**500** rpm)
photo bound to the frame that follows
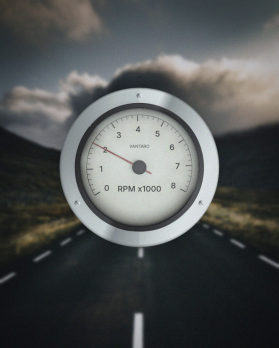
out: **2000** rpm
